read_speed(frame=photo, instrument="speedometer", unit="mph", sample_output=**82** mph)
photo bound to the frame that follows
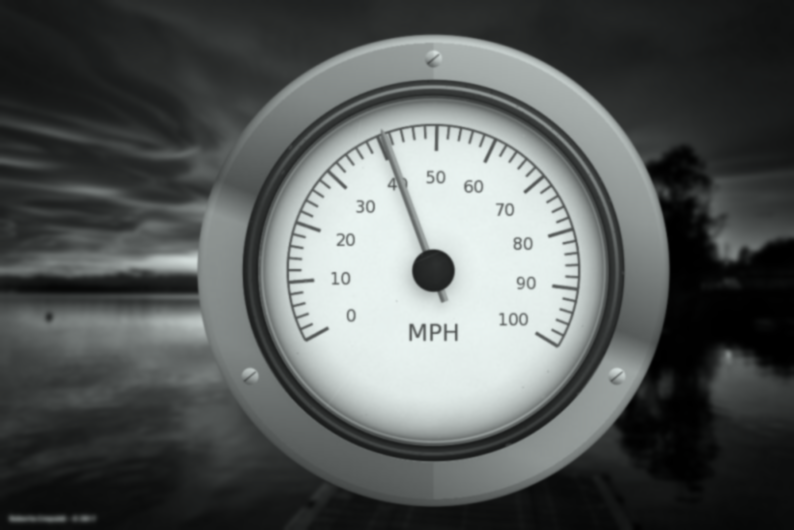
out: **41** mph
